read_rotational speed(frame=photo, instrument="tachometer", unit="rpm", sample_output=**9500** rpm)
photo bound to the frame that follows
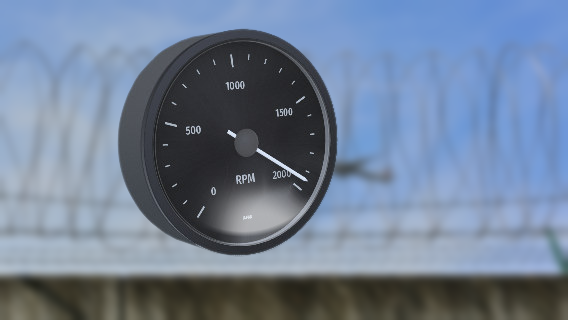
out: **1950** rpm
